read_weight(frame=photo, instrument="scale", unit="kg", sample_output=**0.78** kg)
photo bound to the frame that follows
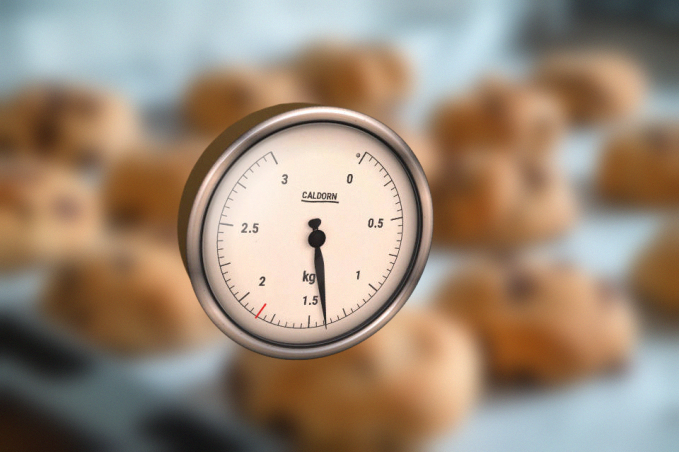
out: **1.4** kg
